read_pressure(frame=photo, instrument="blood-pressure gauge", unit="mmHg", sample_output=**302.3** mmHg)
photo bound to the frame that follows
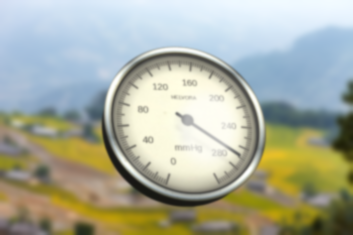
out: **270** mmHg
